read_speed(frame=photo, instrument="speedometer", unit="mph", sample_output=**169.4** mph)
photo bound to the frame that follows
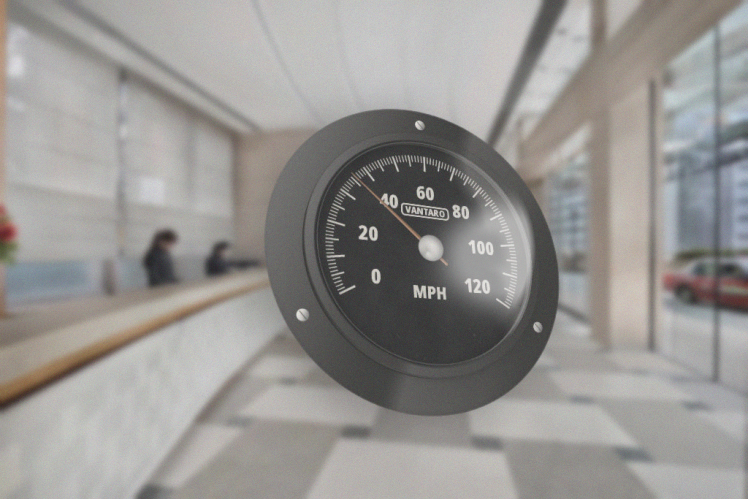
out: **35** mph
